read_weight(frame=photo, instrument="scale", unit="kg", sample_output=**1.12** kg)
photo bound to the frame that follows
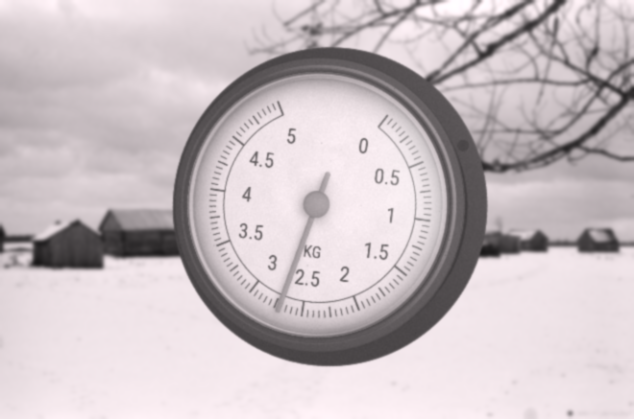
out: **2.7** kg
